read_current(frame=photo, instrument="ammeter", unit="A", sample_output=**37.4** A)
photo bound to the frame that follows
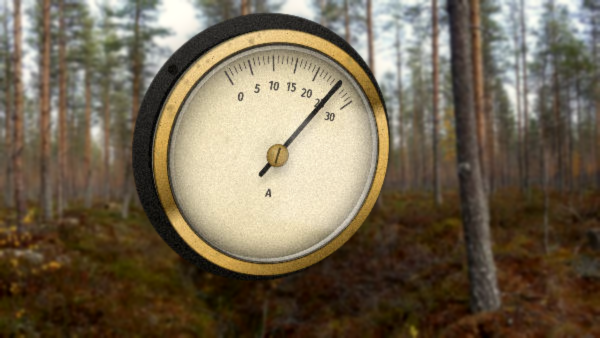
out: **25** A
